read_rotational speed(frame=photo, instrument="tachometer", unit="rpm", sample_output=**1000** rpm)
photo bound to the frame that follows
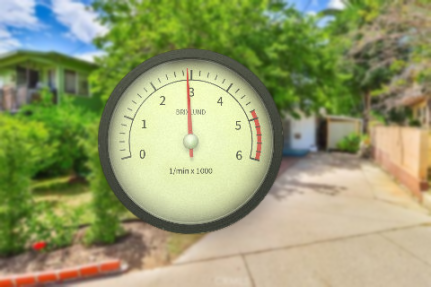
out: **2900** rpm
